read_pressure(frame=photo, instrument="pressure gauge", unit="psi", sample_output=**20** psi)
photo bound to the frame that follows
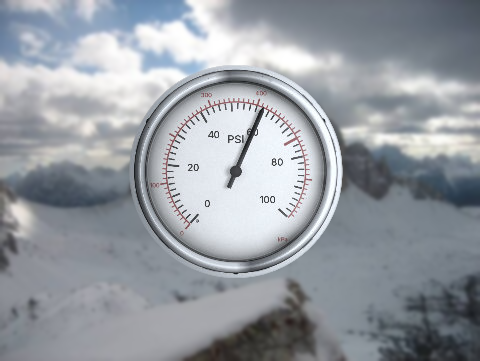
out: **60** psi
